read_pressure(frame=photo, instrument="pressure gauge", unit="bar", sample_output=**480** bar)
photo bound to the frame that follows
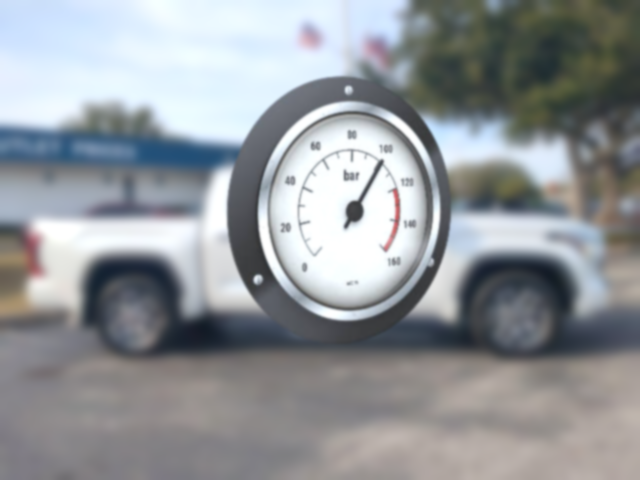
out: **100** bar
